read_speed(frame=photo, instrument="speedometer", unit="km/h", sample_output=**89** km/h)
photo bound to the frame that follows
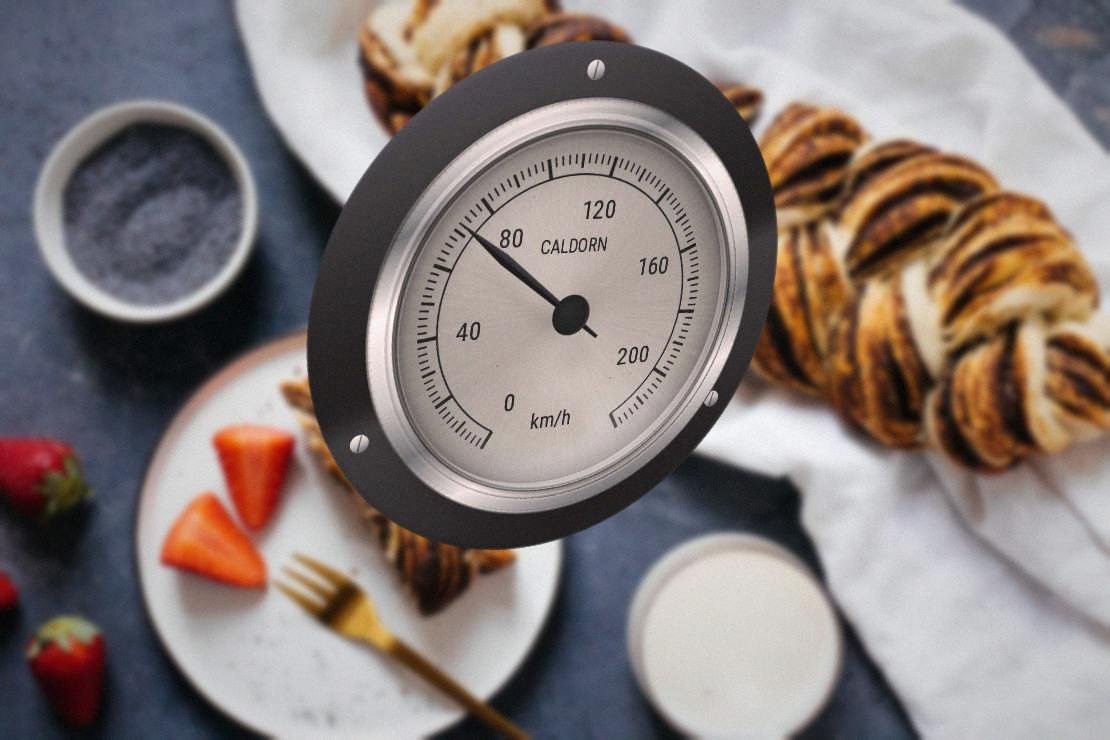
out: **72** km/h
